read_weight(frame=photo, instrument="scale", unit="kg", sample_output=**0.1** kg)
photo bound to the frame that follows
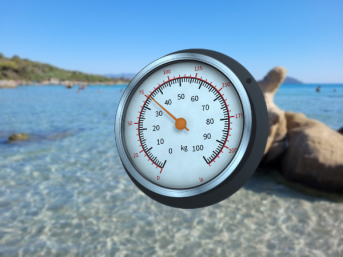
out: **35** kg
